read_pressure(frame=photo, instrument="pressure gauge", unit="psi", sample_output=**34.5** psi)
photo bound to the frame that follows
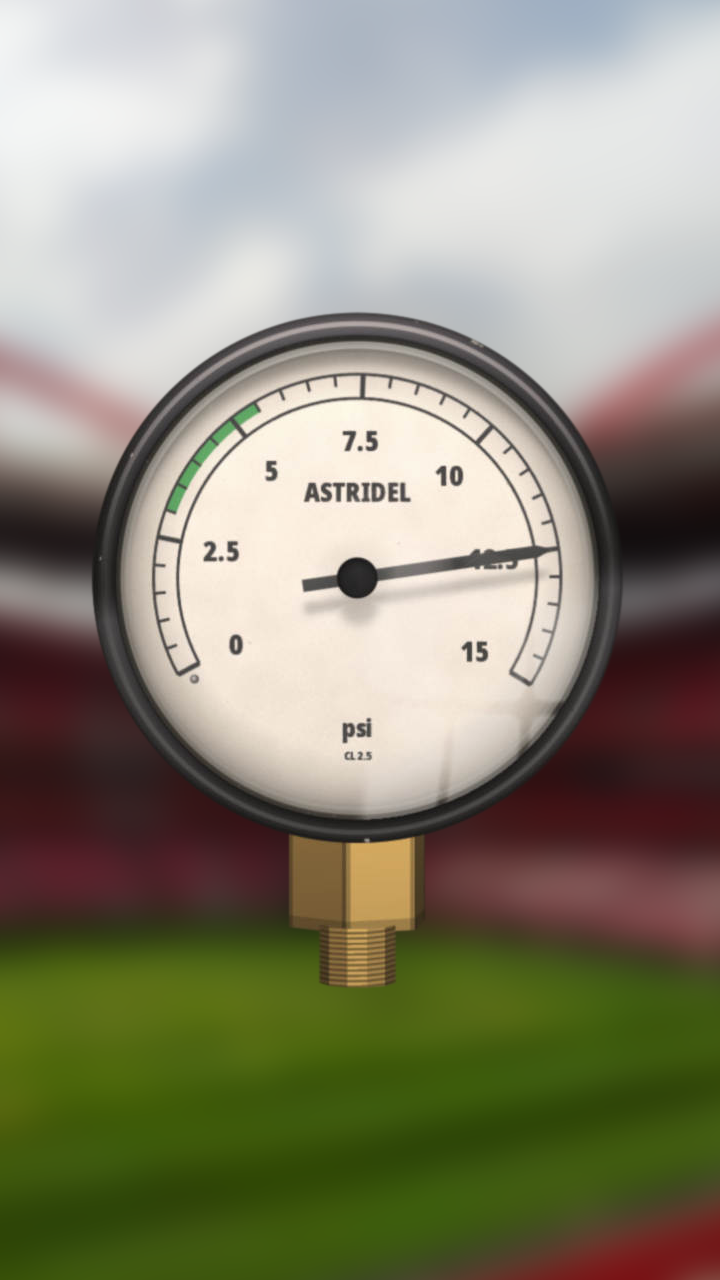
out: **12.5** psi
